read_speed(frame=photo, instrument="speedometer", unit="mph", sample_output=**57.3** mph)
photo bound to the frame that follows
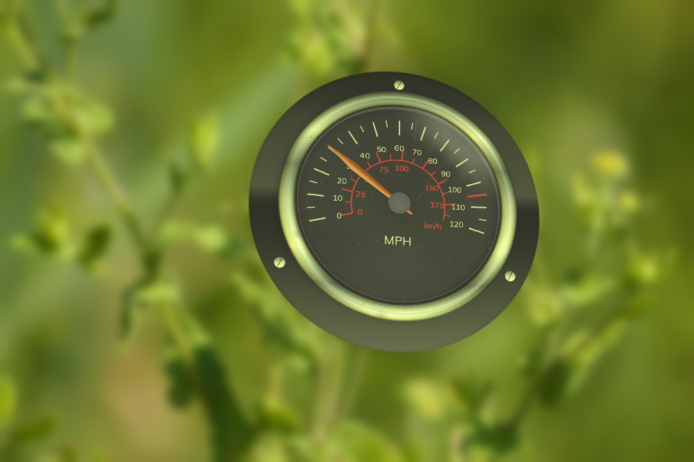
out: **30** mph
